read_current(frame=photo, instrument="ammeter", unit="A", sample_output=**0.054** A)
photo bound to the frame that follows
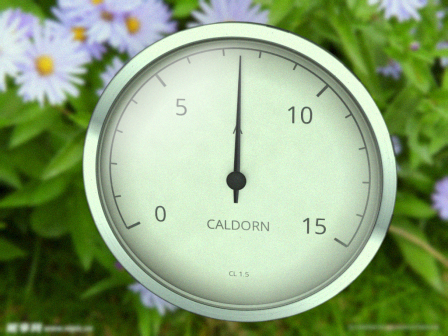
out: **7.5** A
